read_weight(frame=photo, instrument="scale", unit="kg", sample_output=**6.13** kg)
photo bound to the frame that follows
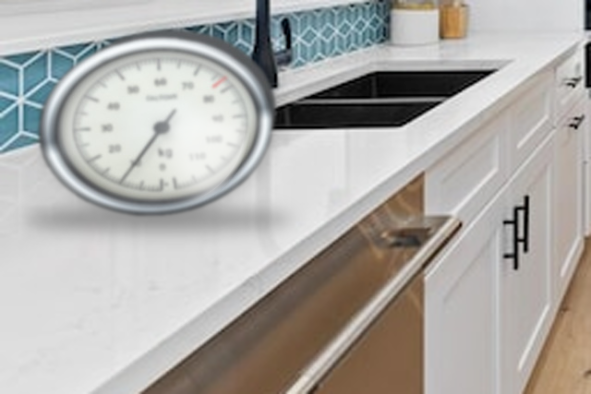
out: **10** kg
